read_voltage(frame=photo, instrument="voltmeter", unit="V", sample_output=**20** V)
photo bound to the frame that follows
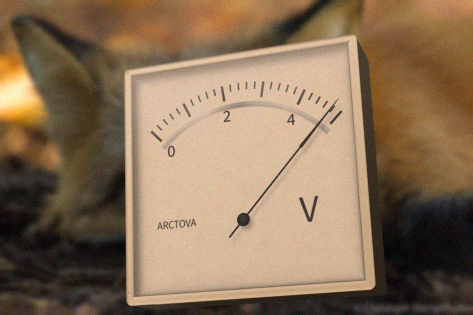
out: **4.8** V
